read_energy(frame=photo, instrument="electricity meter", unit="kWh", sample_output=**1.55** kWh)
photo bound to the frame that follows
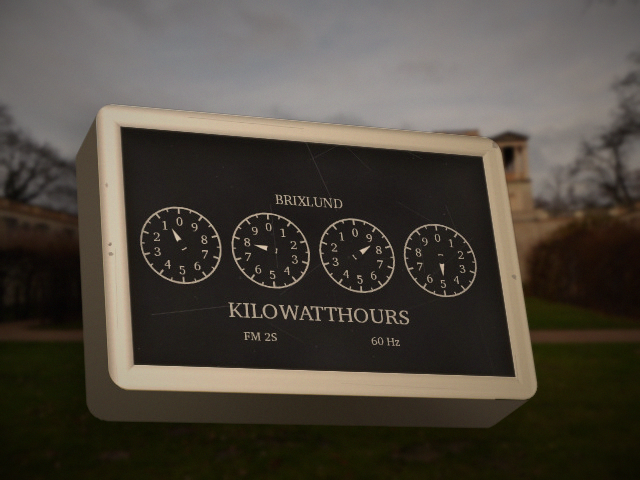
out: **785** kWh
